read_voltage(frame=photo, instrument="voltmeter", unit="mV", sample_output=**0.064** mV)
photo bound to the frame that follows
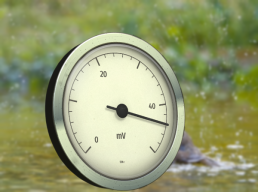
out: **44** mV
